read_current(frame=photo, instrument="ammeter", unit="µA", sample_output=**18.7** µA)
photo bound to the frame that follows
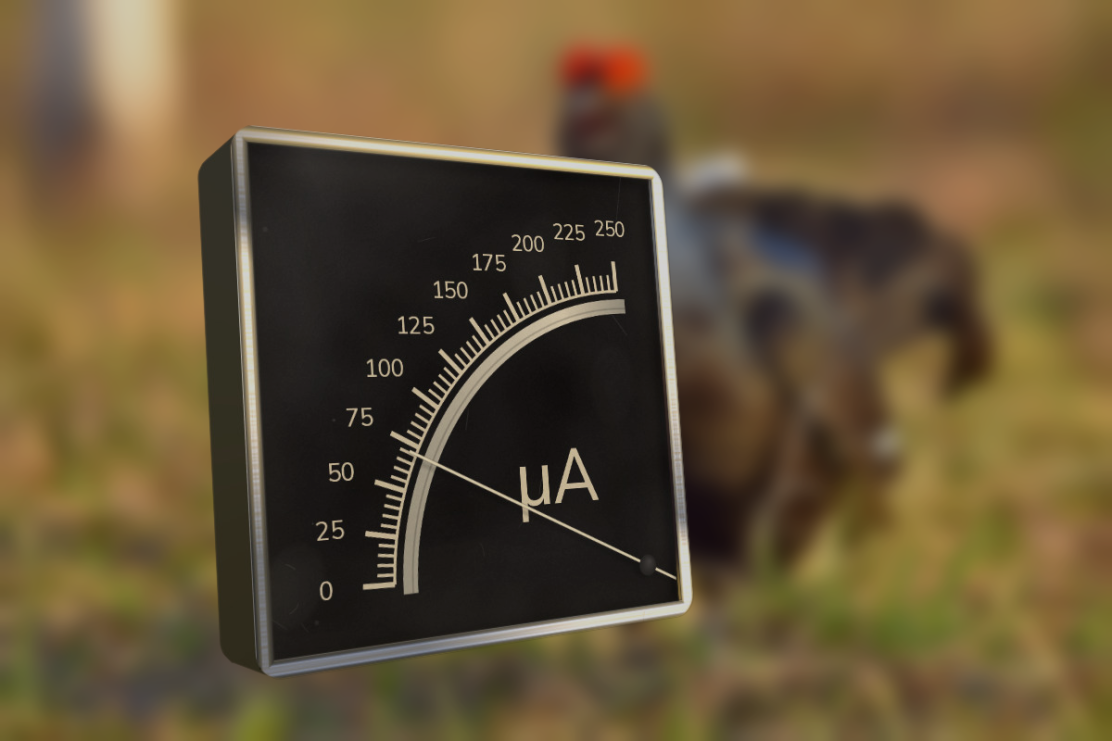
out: **70** µA
